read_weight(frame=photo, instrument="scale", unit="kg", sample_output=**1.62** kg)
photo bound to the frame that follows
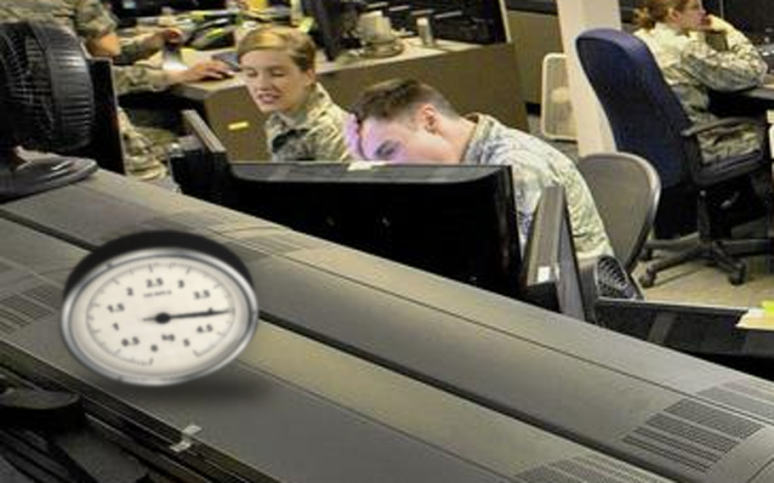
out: **4** kg
